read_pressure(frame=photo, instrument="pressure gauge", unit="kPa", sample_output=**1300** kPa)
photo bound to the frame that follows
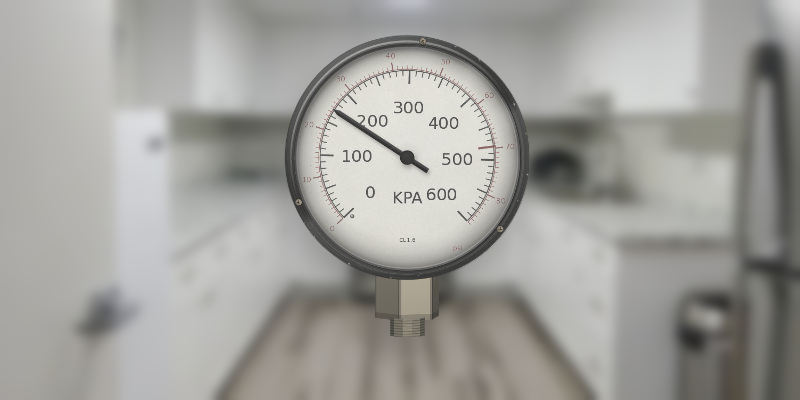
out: **170** kPa
